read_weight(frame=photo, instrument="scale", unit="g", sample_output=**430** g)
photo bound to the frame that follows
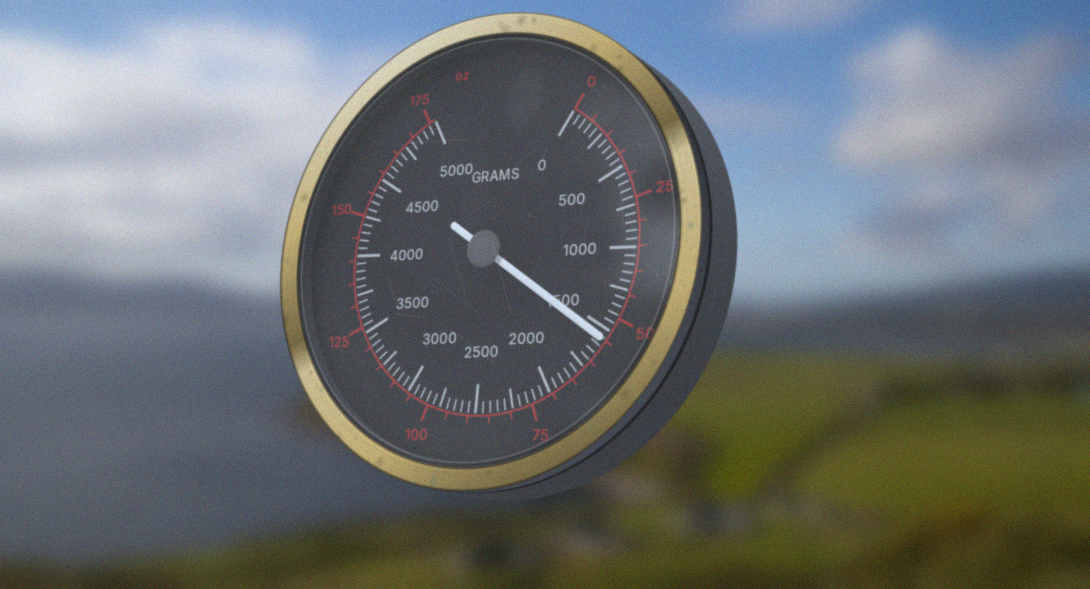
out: **1550** g
